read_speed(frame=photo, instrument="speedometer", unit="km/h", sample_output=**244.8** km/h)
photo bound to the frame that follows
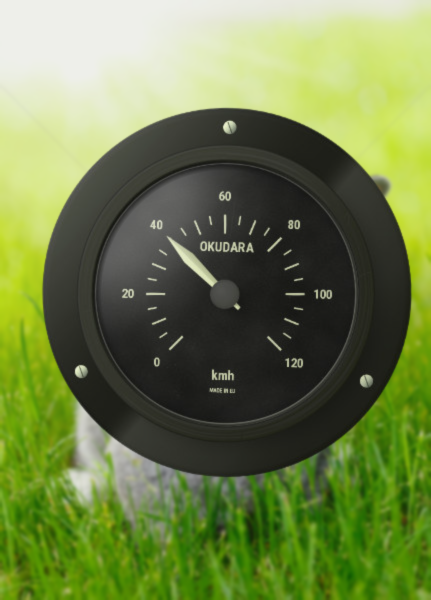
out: **40** km/h
